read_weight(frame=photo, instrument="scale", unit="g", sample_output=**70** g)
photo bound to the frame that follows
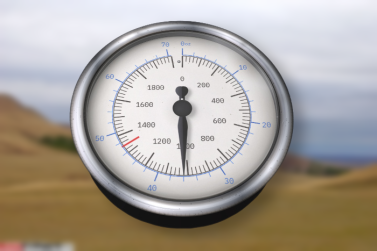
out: **1020** g
